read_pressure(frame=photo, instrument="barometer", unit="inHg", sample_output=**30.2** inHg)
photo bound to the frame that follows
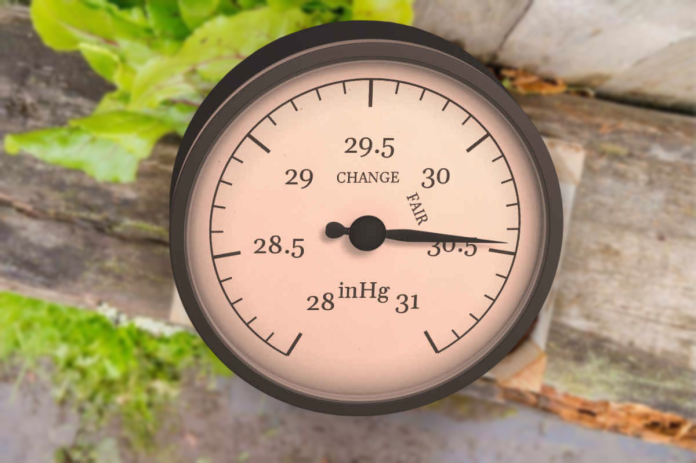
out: **30.45** inHg
